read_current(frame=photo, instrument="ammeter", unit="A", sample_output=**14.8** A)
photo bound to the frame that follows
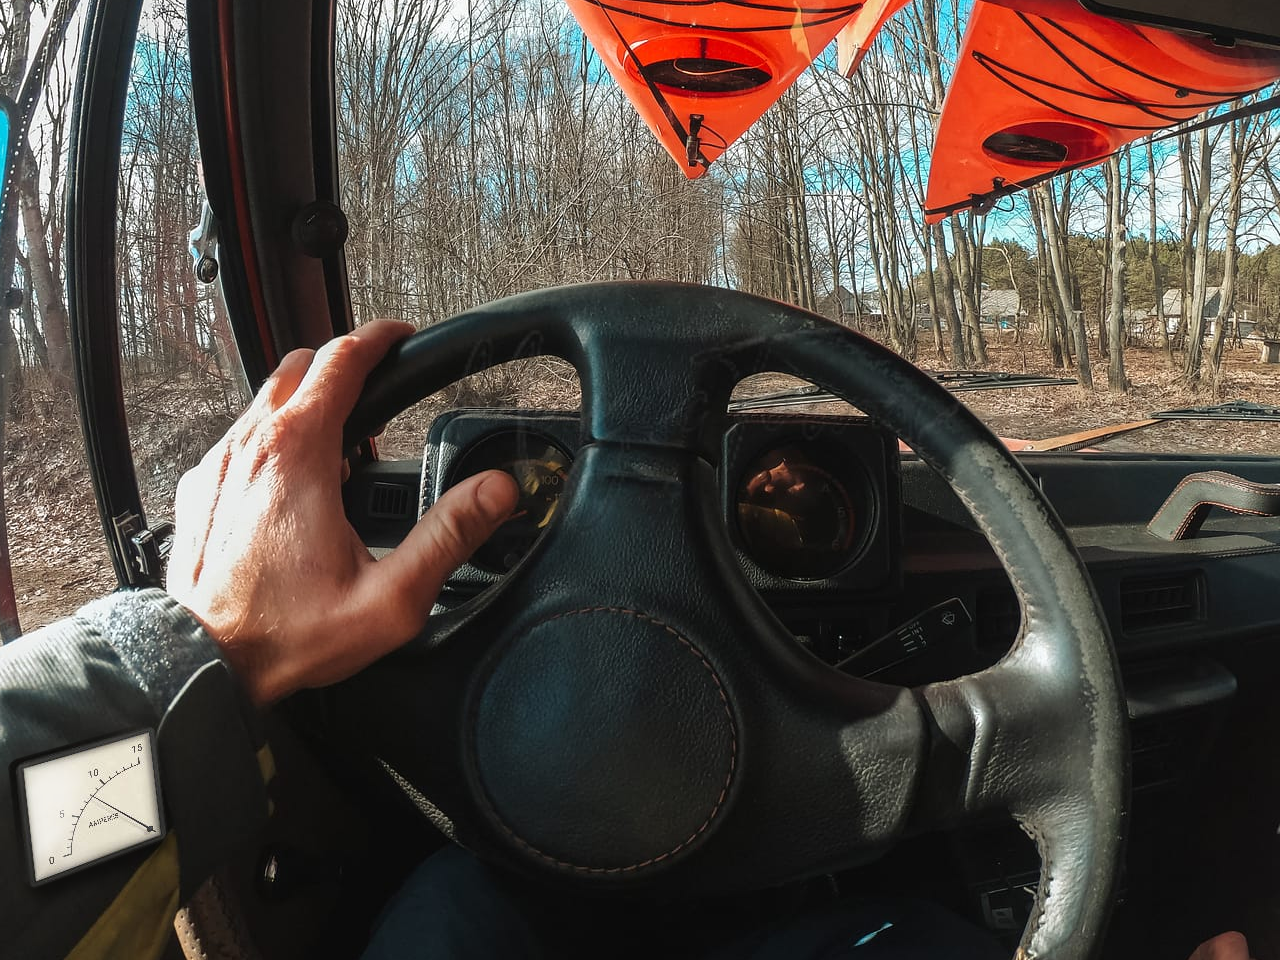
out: **8** A
